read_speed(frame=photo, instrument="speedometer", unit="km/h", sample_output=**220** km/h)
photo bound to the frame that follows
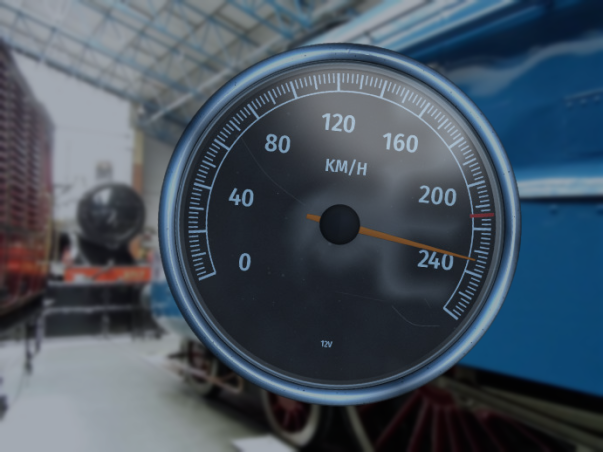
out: **234** km/h
